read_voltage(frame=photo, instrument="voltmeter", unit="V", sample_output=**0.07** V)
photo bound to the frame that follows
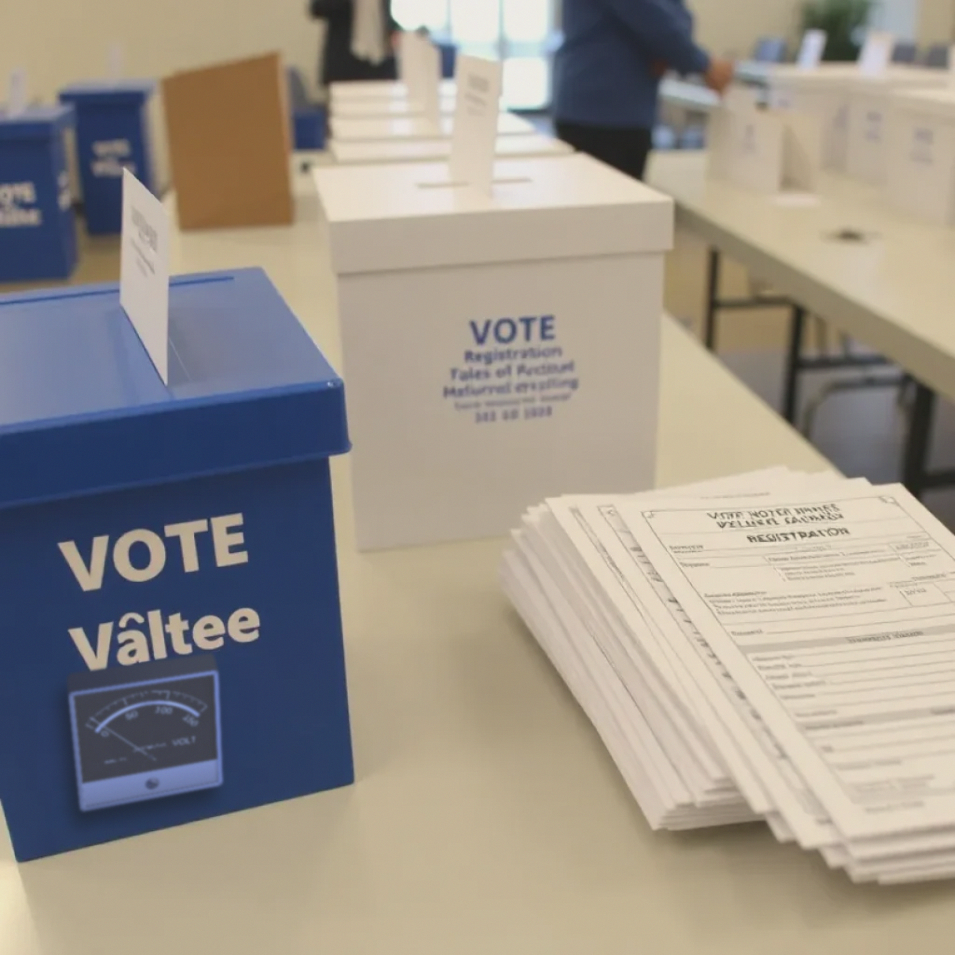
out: **10** V
